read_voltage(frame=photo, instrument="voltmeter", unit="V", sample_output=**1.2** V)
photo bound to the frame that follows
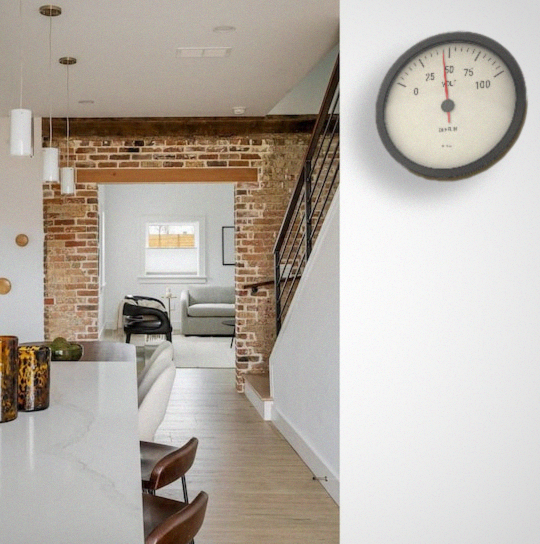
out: **45** V
